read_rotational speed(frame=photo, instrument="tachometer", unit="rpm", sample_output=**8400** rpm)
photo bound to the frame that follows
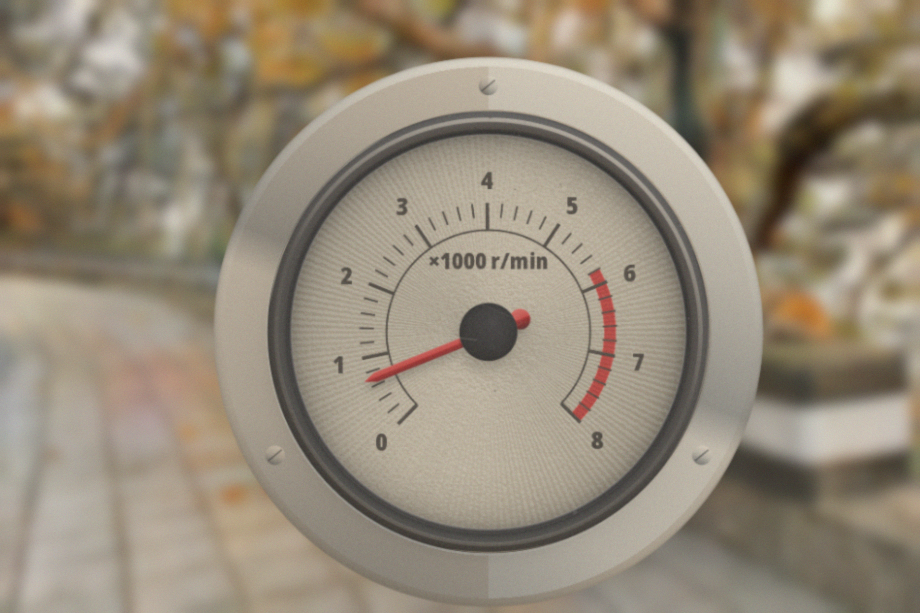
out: **700** rpm
